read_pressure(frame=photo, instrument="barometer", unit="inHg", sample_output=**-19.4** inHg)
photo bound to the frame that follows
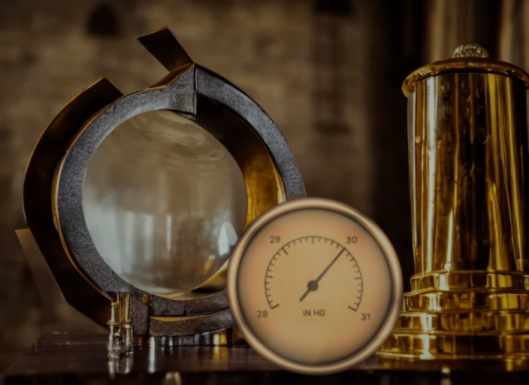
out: **30** inHg
